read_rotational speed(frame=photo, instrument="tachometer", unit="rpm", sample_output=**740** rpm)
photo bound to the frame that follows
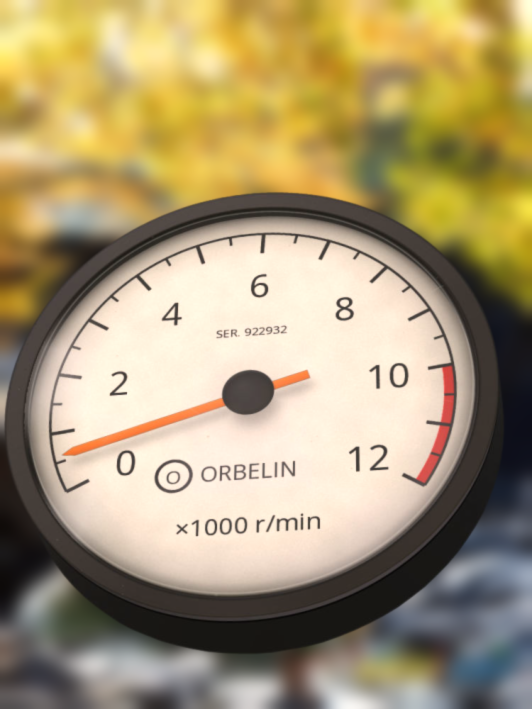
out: **500** rpm
